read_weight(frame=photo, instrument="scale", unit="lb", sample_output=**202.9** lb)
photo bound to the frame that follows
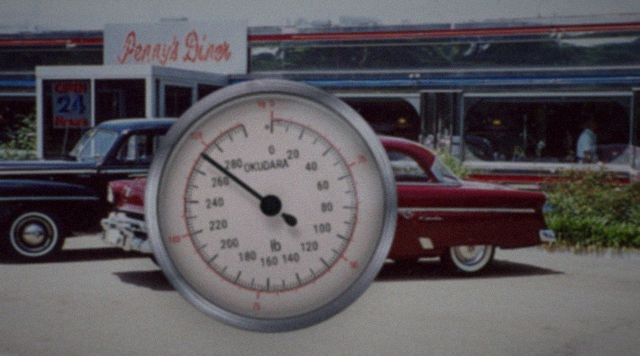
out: **270** lb
